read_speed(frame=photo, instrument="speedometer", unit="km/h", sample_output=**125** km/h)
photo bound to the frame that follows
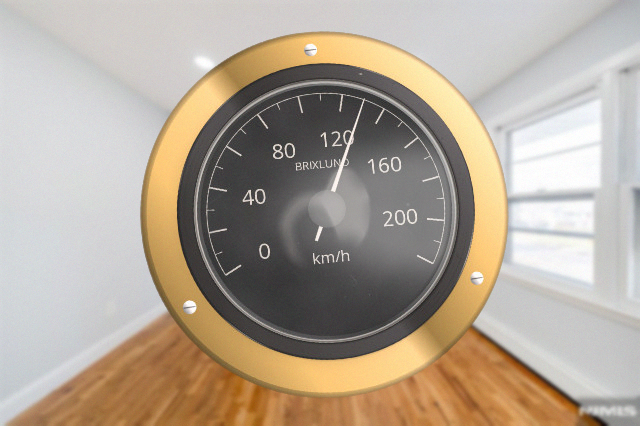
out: **130** km/h
